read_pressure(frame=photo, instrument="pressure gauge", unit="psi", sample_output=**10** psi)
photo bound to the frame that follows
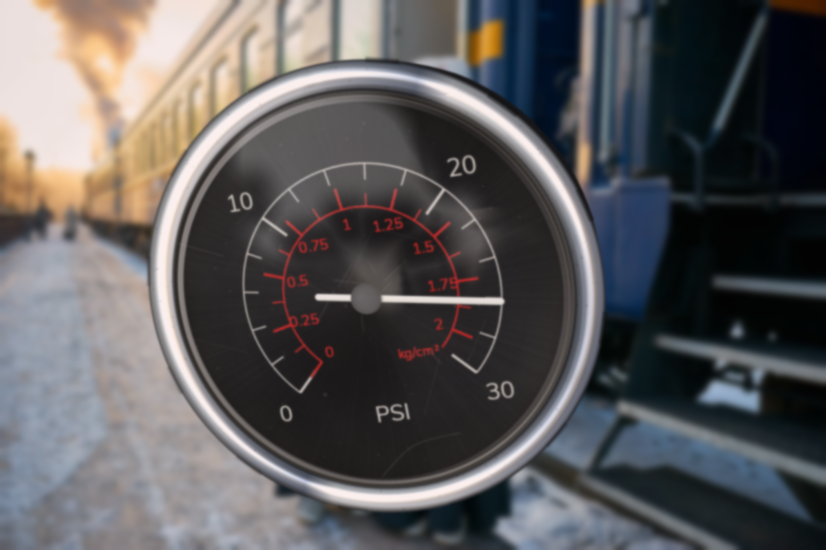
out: **26** psi
